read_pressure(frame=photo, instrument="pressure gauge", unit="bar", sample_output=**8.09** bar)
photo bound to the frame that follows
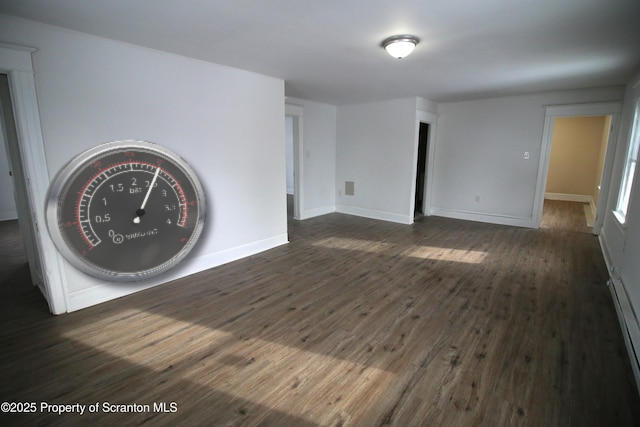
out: **2.5** bar
